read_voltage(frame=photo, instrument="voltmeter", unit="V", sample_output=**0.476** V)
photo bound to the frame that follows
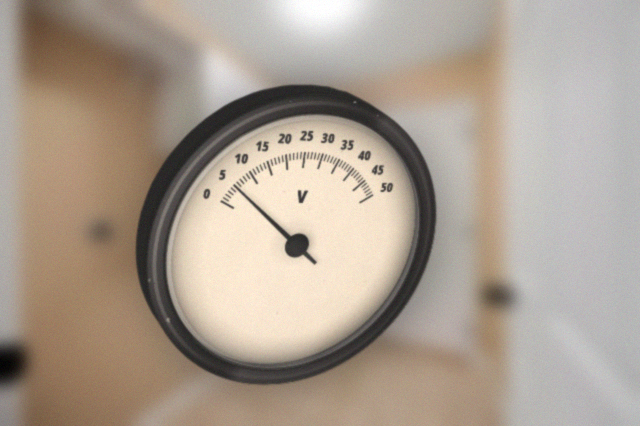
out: **5** V
